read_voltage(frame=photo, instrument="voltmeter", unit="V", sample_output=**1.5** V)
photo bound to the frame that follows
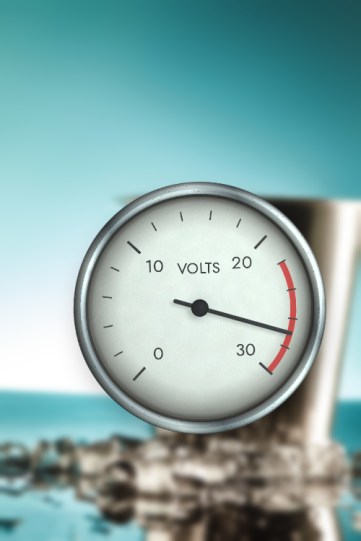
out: **27** V
